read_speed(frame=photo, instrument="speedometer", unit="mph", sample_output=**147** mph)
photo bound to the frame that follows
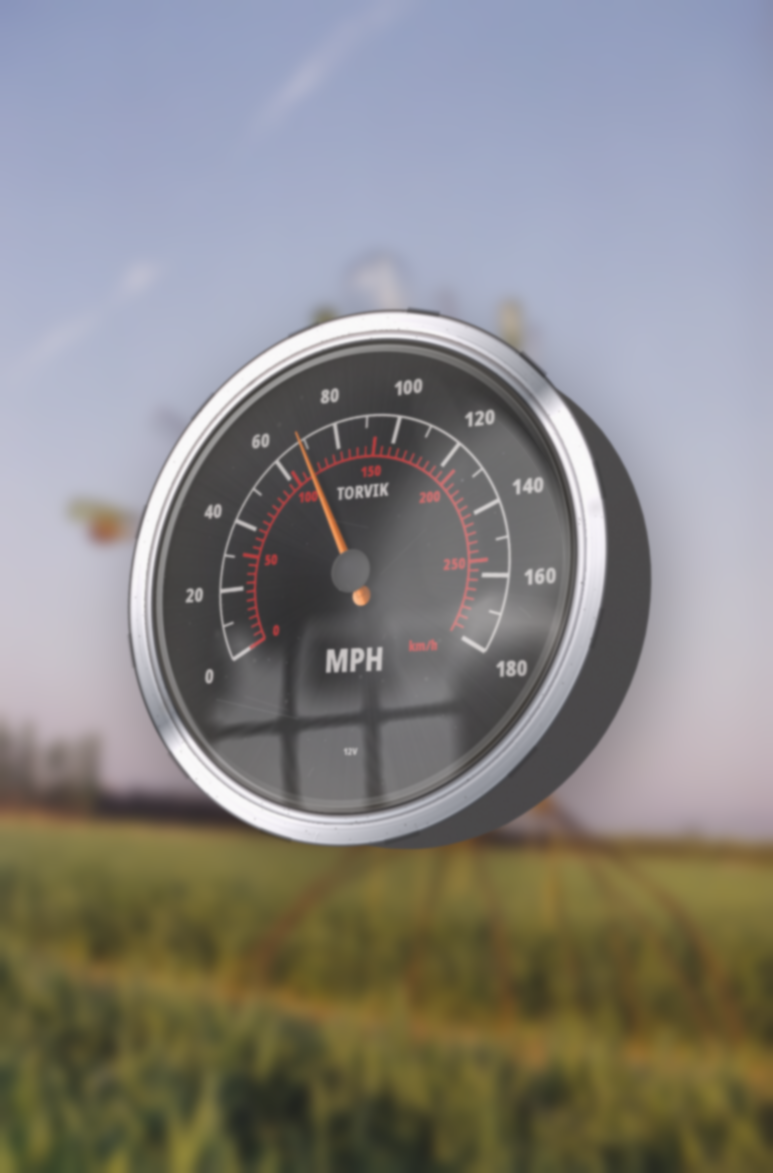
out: **70** mph
